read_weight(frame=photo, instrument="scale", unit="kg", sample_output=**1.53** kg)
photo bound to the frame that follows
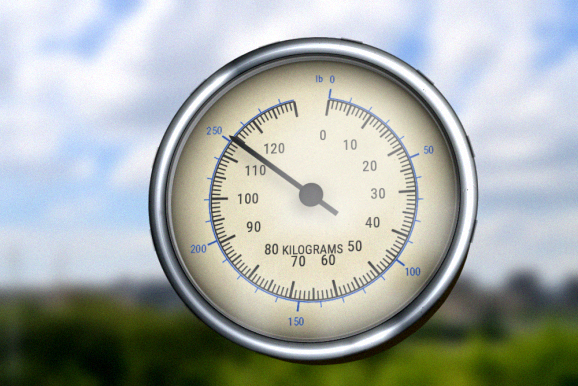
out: **114** kg
